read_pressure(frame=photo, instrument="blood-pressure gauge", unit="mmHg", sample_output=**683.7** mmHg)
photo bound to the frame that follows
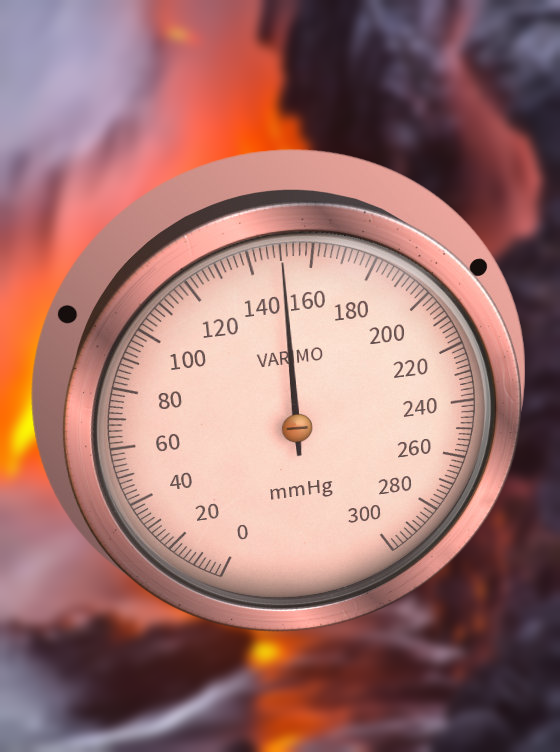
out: **150** mmHg
